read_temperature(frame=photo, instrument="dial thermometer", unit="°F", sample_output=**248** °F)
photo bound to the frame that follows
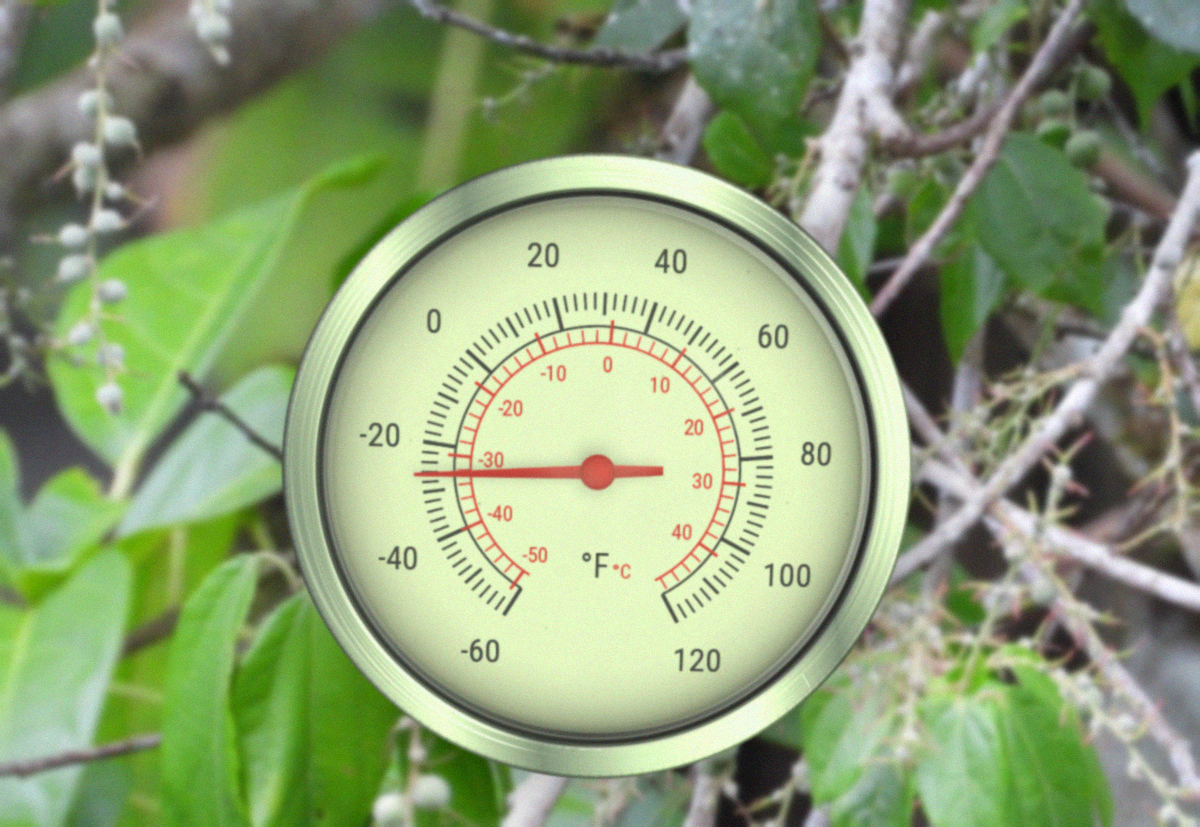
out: **-26** °F
